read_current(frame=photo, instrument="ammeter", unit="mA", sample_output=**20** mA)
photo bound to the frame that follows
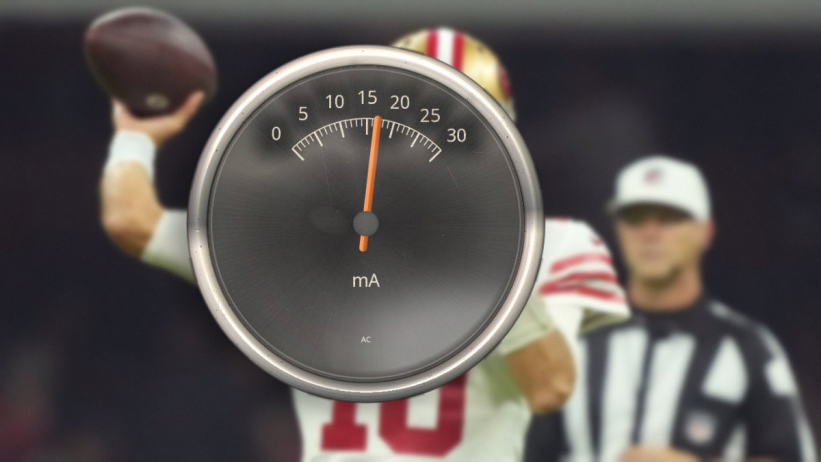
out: **17** mA
